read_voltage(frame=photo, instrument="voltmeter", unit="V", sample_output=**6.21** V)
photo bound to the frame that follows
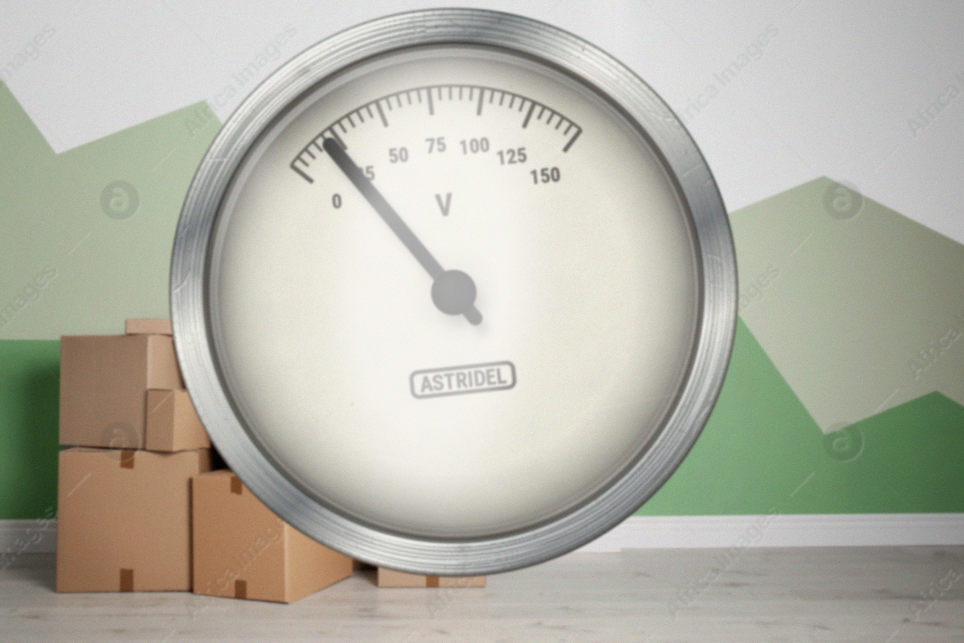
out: **20** V
